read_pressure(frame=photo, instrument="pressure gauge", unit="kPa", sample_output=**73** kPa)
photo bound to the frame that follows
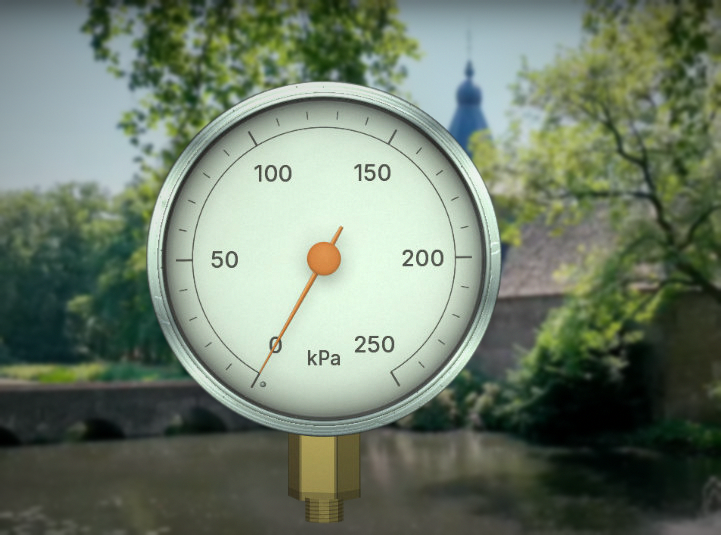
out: **0** kPa
